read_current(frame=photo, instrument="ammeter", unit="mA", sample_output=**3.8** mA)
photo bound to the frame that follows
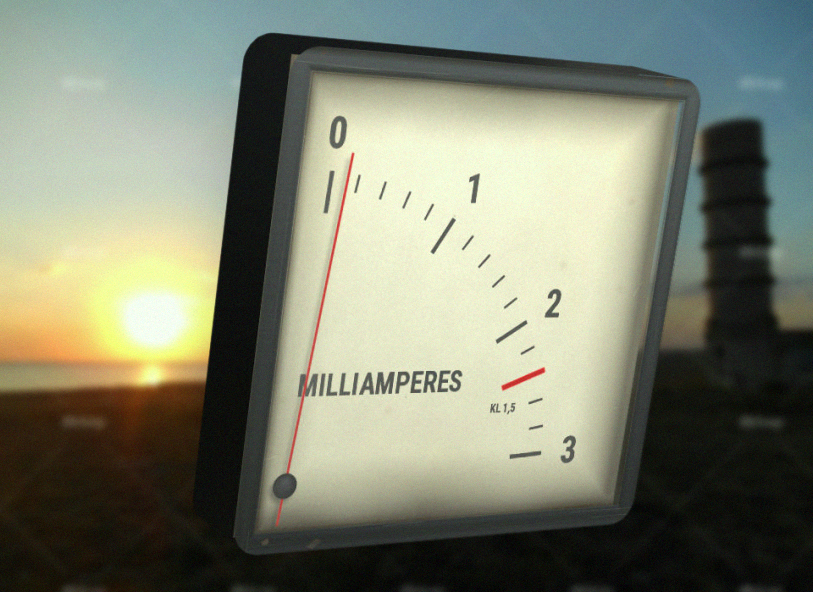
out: **0.1** mA
